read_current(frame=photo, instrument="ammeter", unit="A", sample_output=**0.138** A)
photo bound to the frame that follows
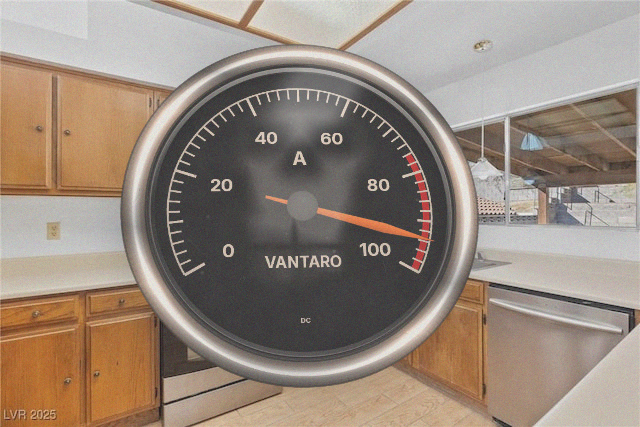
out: **94** A
